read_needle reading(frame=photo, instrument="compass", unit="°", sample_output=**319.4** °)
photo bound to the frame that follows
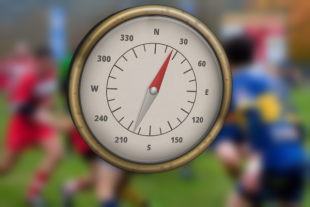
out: **22.5** °
